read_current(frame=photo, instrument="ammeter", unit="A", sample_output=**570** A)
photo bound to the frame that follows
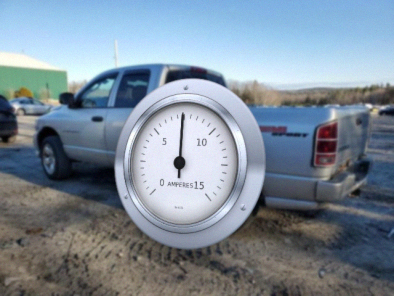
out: **7.5** A
